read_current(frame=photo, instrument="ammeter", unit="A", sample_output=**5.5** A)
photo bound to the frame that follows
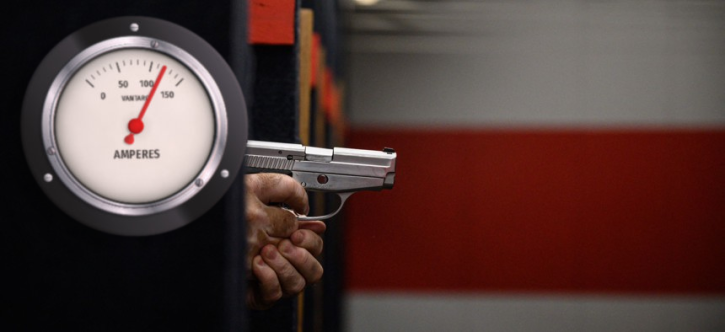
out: **120** A
